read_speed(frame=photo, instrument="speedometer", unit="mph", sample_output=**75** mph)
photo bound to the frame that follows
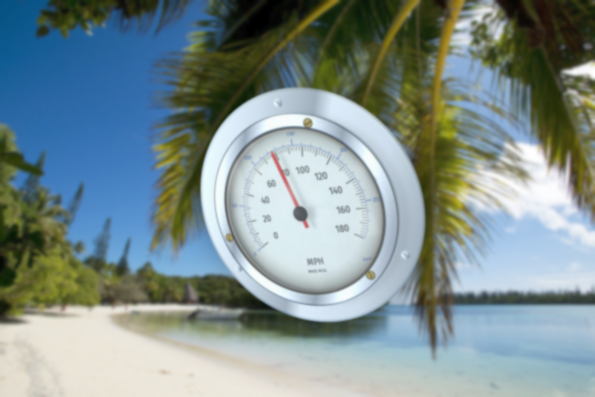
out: **80** mph
